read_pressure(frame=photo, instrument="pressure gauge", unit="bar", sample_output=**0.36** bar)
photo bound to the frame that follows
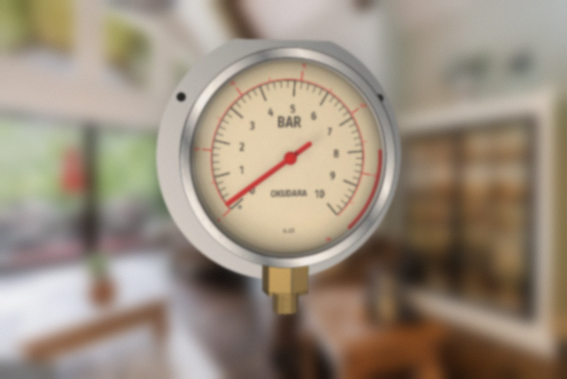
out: **0.2** bar
